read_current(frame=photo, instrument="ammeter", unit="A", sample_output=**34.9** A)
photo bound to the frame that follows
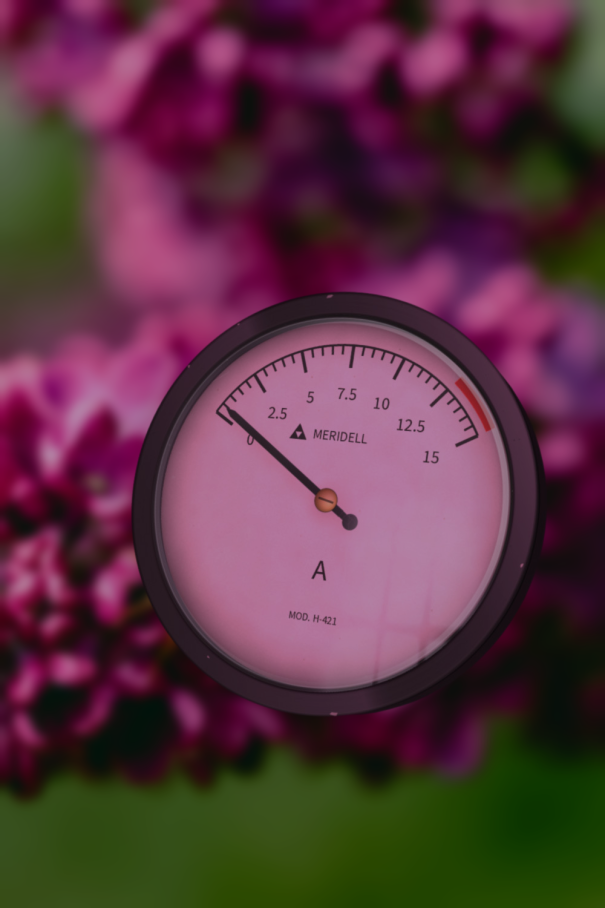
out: **0.5** A
